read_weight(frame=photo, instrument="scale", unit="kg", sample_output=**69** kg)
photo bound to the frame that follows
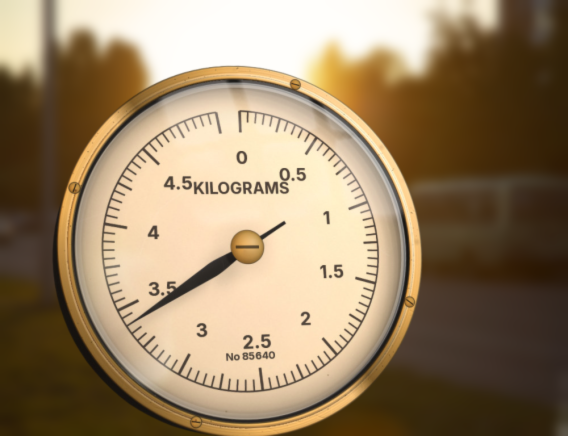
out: **3.4** kg
